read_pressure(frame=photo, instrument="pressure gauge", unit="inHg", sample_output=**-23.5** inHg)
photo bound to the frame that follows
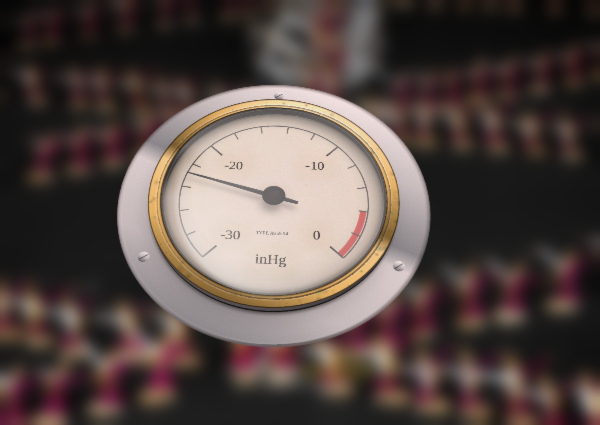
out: **-23** inHg
